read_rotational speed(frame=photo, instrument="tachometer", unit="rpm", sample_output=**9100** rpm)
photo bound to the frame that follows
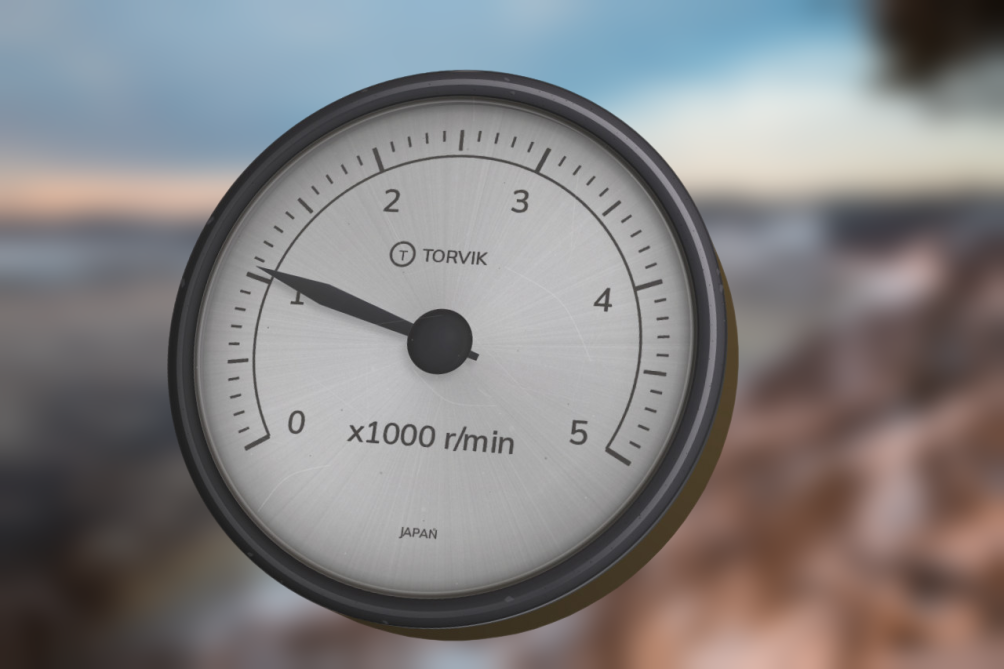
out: **1050** rpm
